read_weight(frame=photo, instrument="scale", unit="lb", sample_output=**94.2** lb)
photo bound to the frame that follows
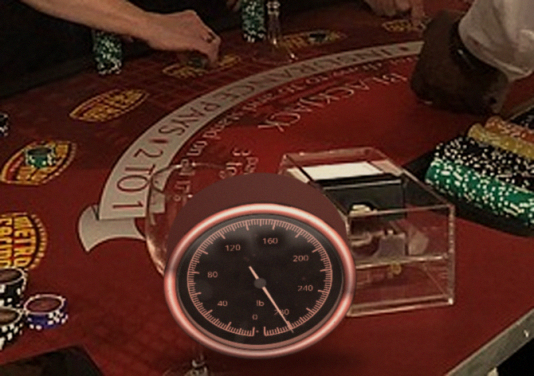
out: **280** lb
